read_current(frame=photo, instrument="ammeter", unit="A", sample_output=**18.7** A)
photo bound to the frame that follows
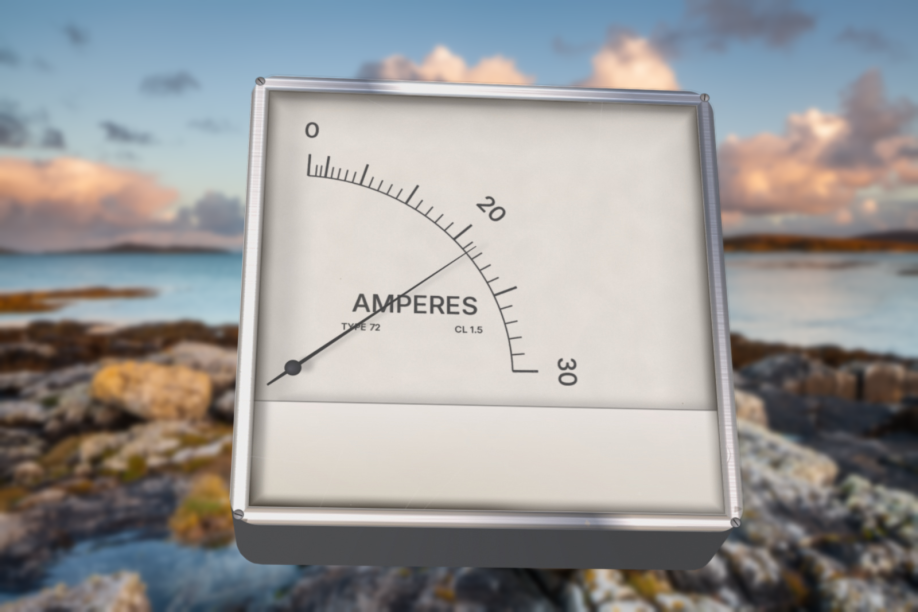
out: **21.5** A
